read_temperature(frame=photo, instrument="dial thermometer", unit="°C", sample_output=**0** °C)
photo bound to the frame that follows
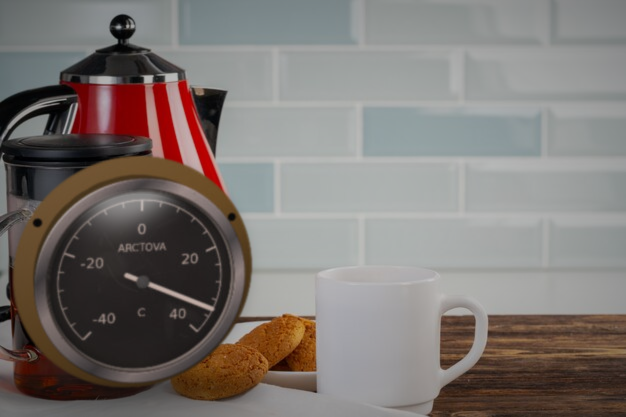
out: **34** °C
